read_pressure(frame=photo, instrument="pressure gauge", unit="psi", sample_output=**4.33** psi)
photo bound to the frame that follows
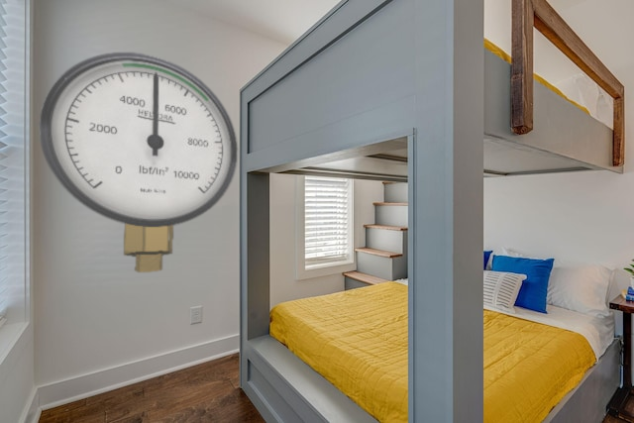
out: **5000** psi
